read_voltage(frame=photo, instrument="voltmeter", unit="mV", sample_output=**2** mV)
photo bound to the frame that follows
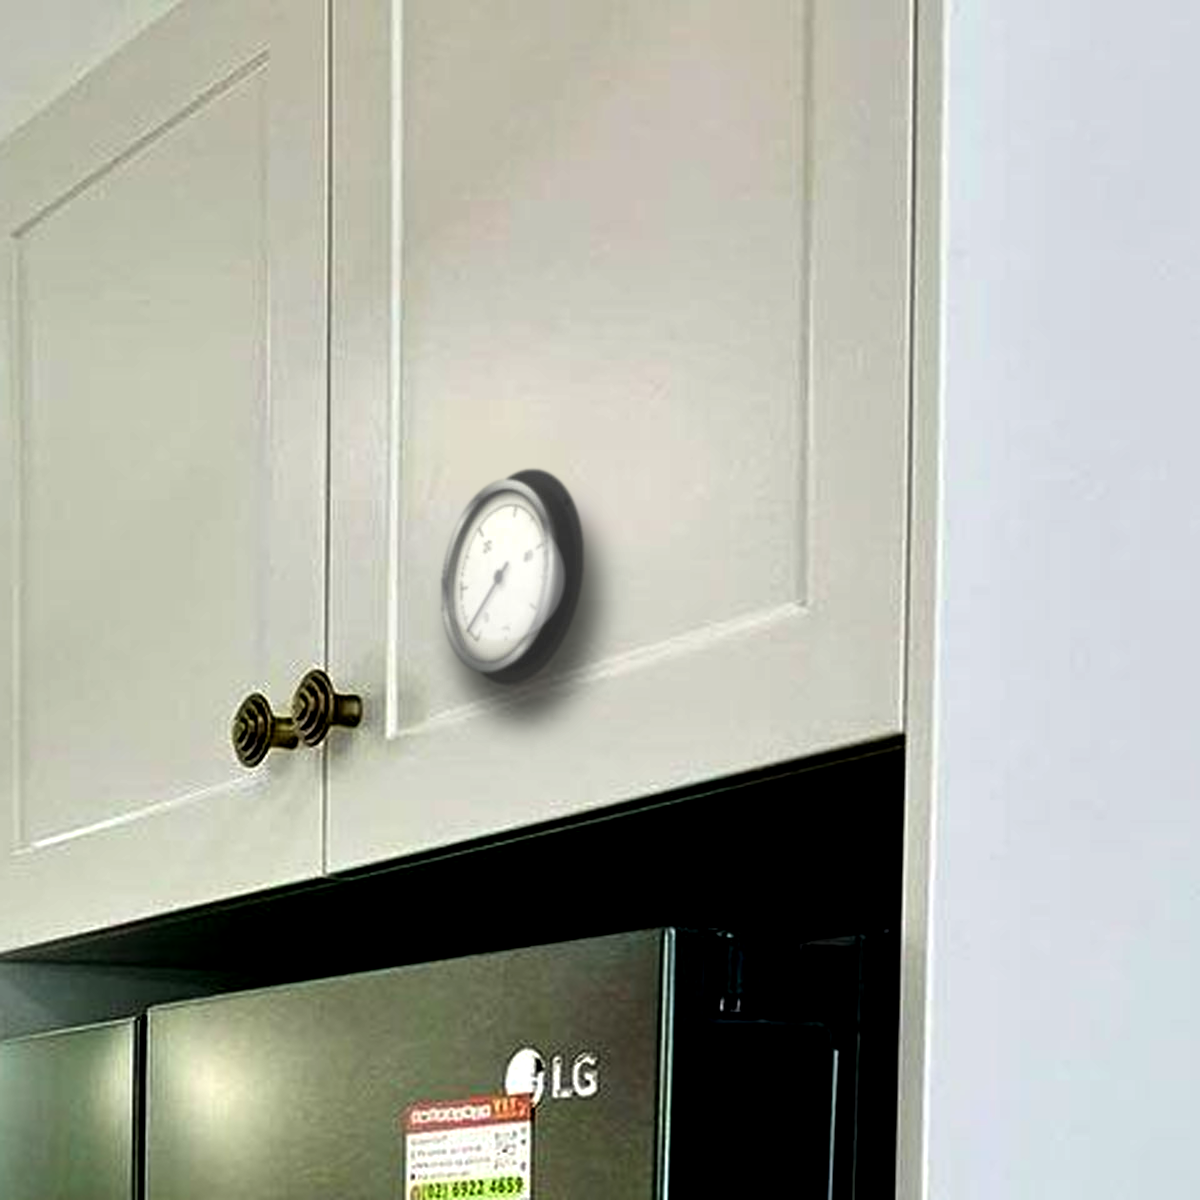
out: **2.5** mV
